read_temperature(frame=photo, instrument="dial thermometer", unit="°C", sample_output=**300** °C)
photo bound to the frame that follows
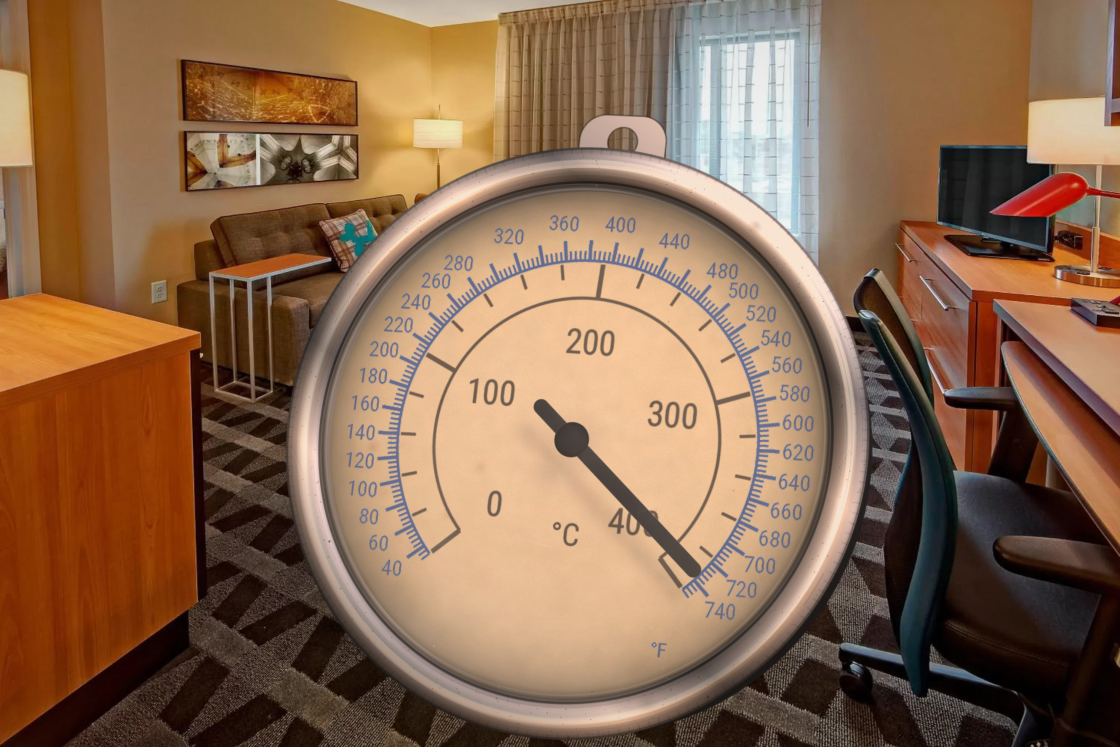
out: **390** °C
